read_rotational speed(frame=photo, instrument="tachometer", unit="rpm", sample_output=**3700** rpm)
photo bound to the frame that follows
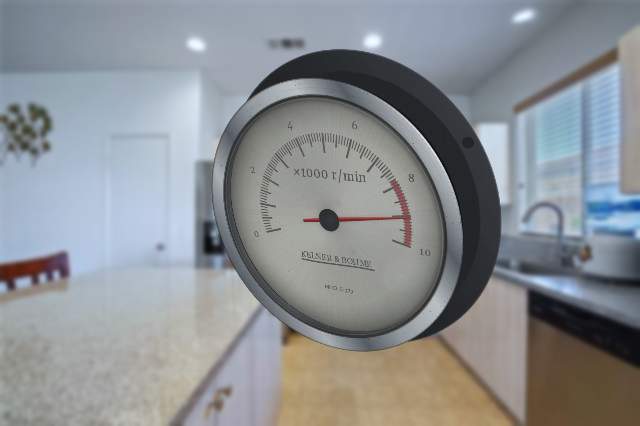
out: **9000** rpm
